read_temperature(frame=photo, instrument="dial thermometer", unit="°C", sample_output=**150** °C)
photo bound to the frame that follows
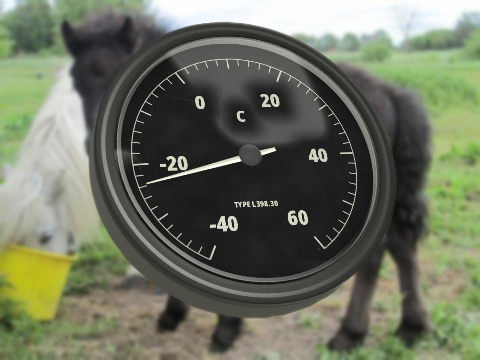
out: **-24** °C
